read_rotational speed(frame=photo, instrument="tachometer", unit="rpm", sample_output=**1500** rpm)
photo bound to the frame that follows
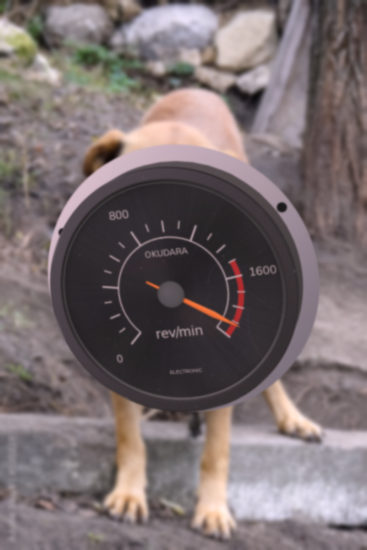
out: **1900** rpm
